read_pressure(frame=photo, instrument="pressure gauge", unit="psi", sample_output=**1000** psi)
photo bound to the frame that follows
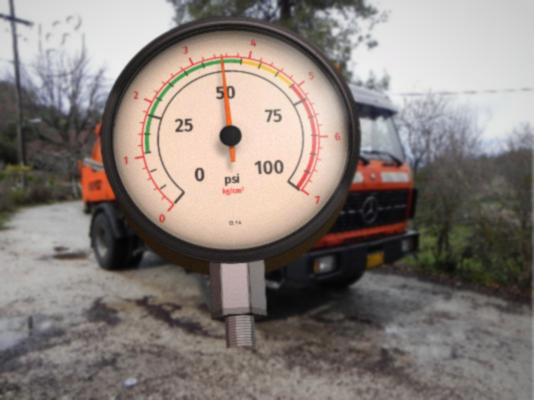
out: **50** psi
